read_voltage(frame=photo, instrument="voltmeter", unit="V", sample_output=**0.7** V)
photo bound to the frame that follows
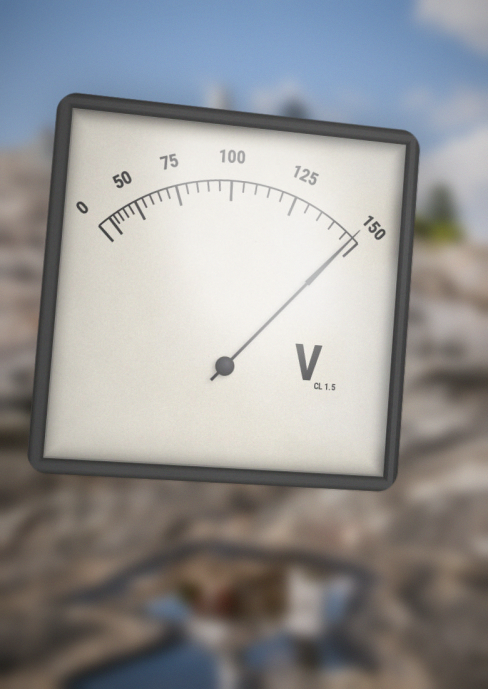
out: **147.5** V
